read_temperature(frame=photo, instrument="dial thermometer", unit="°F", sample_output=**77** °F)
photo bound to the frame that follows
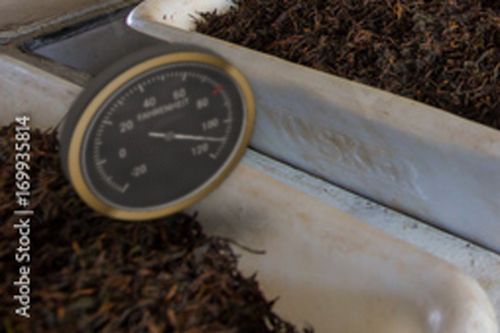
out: **110** °F
